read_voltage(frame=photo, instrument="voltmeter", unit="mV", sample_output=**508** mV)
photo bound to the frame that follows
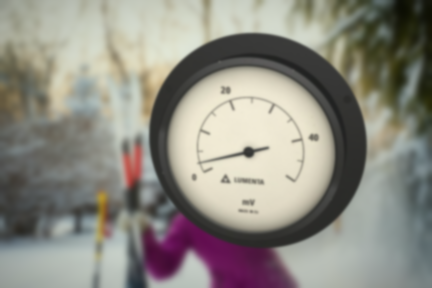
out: **2.5** mV
